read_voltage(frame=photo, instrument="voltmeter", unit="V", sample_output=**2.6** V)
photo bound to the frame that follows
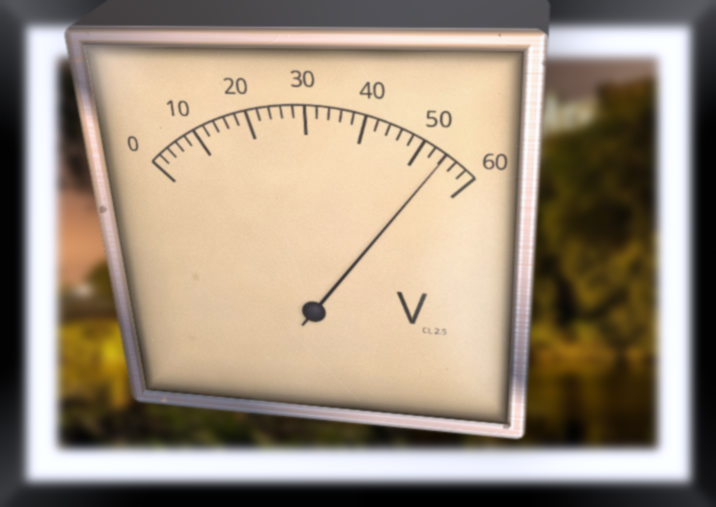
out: **54** V
